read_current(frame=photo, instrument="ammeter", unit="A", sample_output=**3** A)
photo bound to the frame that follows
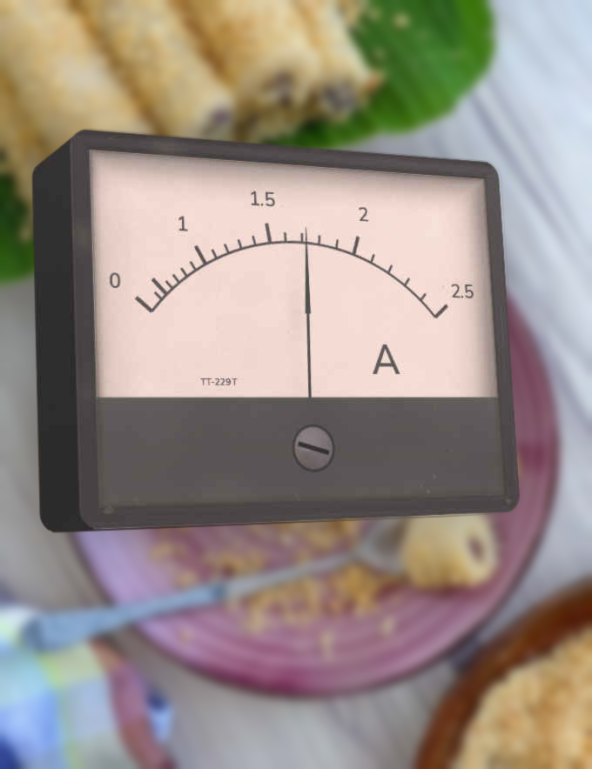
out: **1.7** A
